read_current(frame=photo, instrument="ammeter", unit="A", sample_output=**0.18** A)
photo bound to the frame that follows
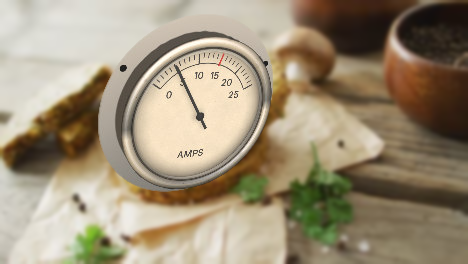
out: **5** A
